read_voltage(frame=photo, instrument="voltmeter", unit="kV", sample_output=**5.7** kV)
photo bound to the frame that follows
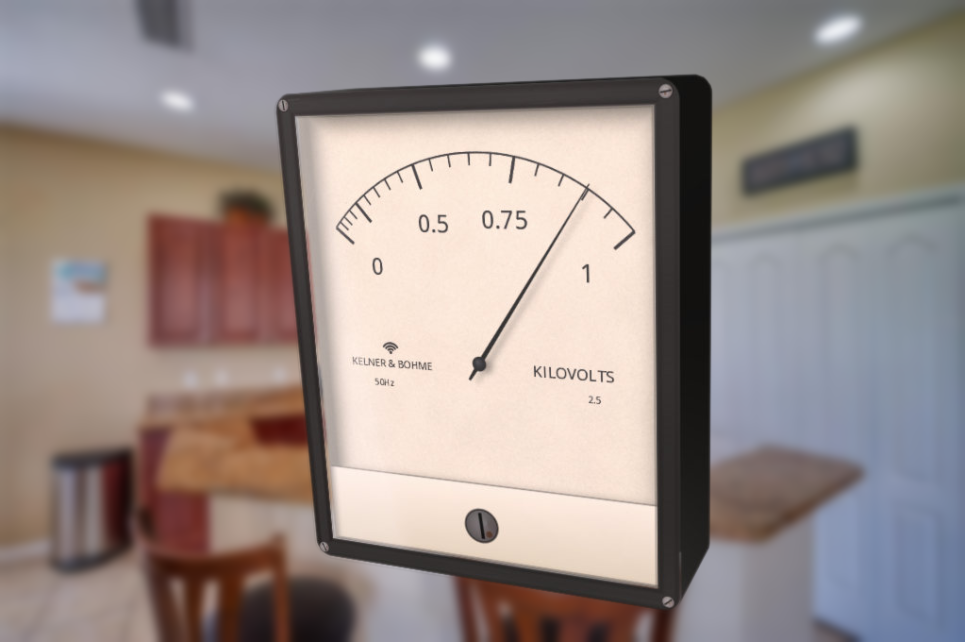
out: **0.9** kV
